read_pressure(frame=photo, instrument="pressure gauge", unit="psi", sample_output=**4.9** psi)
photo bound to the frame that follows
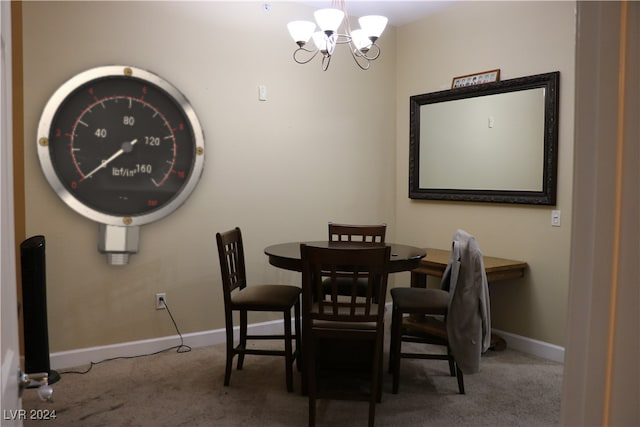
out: **0** psi
